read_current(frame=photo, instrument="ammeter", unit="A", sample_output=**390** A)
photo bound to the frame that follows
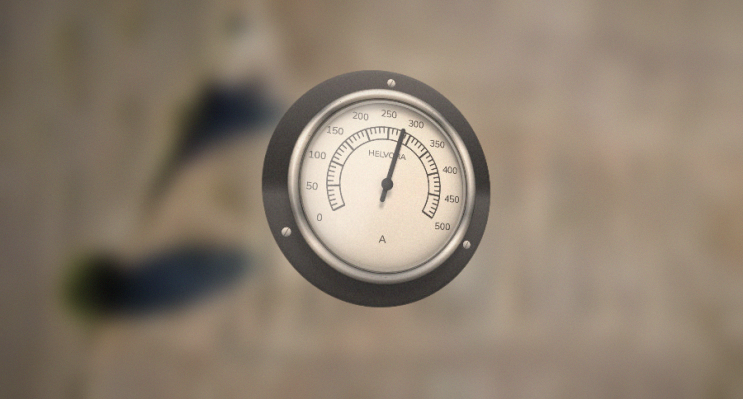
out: **280** A
